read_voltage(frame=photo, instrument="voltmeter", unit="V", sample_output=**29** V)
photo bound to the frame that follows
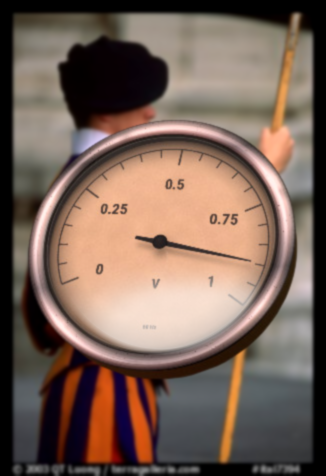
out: **0.9** V
